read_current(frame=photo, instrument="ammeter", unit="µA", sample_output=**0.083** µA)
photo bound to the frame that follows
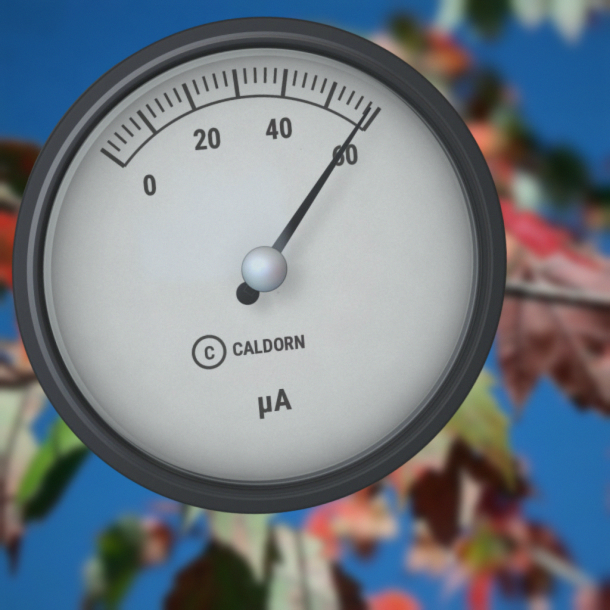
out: **58** µA
